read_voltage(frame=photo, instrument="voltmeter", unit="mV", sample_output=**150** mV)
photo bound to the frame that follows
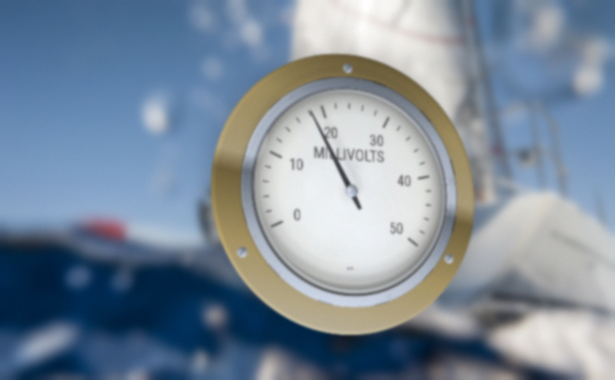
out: **18** mV
